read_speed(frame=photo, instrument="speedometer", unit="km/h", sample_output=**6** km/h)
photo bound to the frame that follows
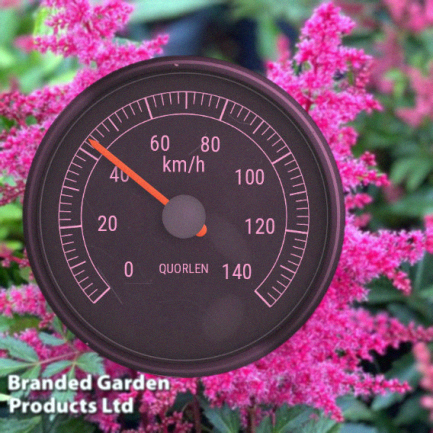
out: **43** km/h
